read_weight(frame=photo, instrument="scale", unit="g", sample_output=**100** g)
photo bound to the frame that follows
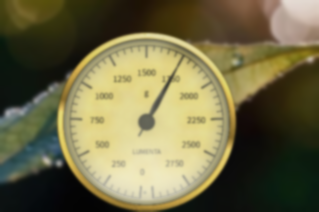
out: **1750** g
